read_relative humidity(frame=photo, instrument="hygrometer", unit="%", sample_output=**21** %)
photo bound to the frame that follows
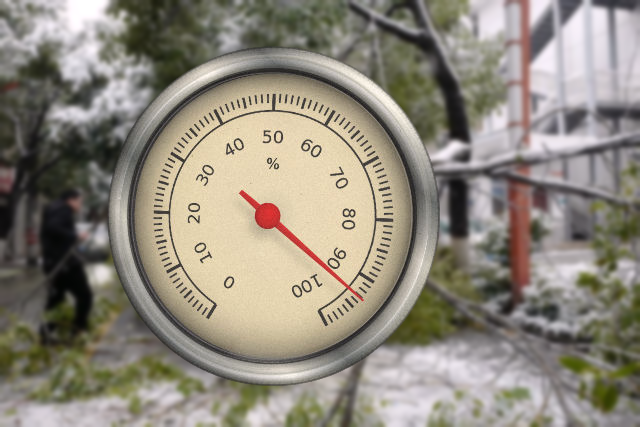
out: **93** %
